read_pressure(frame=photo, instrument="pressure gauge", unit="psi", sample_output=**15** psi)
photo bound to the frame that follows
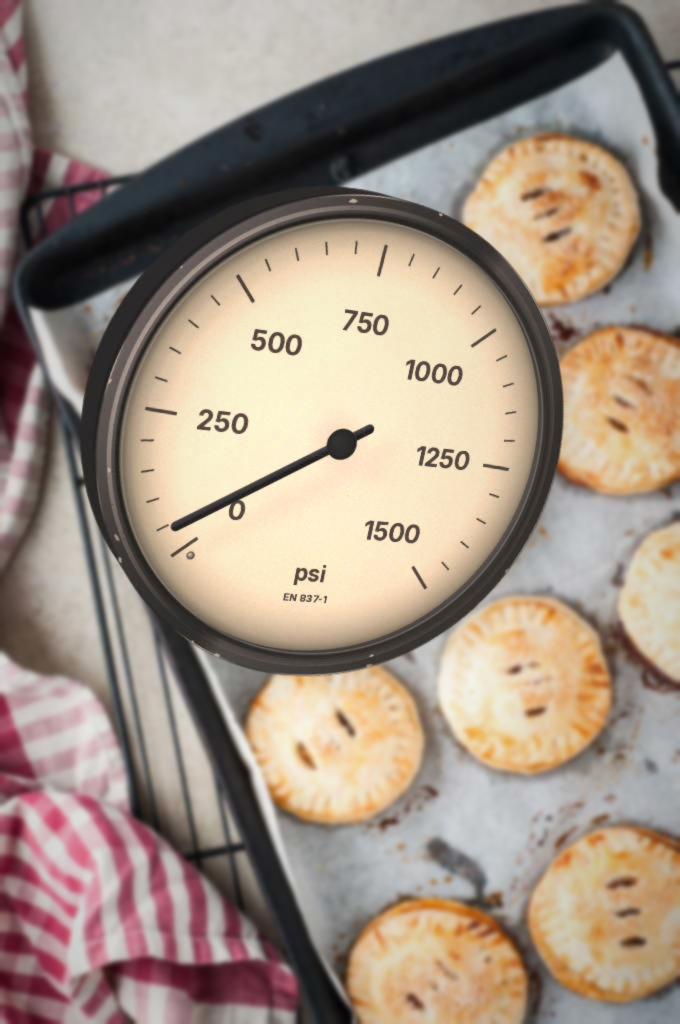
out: **50** psi
